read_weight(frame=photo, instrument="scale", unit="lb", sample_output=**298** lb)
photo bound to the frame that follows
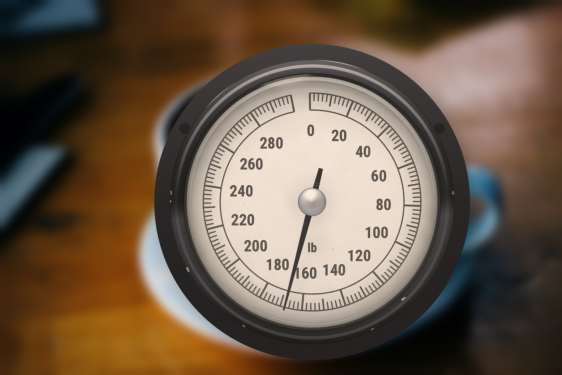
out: **168** lb
